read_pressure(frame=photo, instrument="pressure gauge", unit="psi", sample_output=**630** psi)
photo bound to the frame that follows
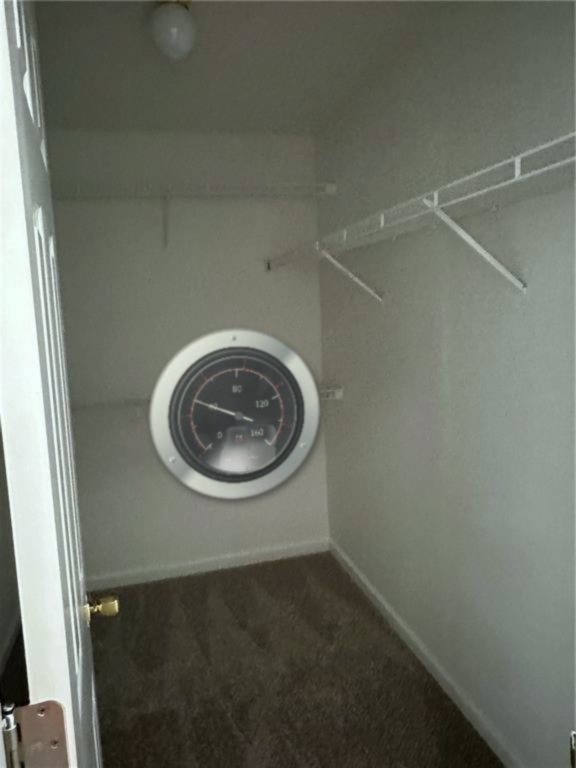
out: **40** psi
